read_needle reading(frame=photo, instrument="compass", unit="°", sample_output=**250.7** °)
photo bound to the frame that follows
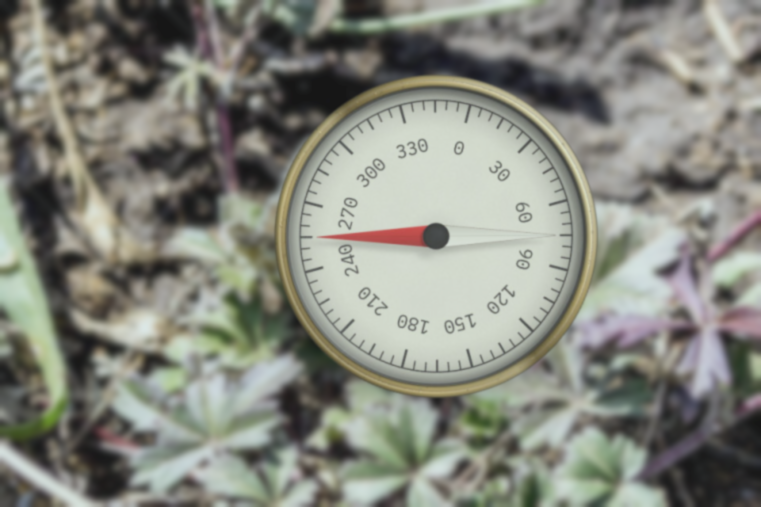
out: **255** °
